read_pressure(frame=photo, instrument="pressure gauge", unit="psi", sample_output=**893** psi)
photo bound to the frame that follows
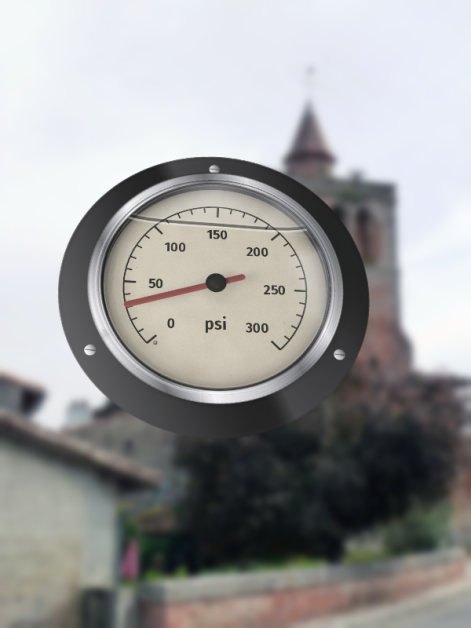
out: **30** psi
